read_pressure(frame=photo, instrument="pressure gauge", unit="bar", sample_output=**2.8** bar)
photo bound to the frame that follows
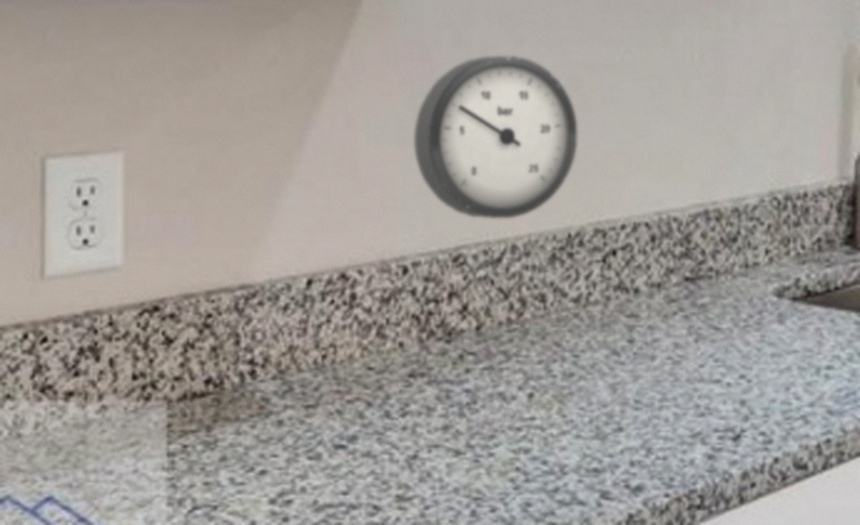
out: **7** bar
